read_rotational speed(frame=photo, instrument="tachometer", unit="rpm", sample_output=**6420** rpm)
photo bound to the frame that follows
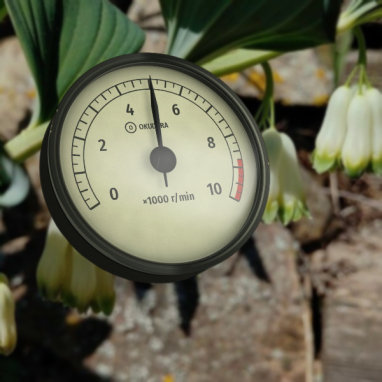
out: **5000** rpm
